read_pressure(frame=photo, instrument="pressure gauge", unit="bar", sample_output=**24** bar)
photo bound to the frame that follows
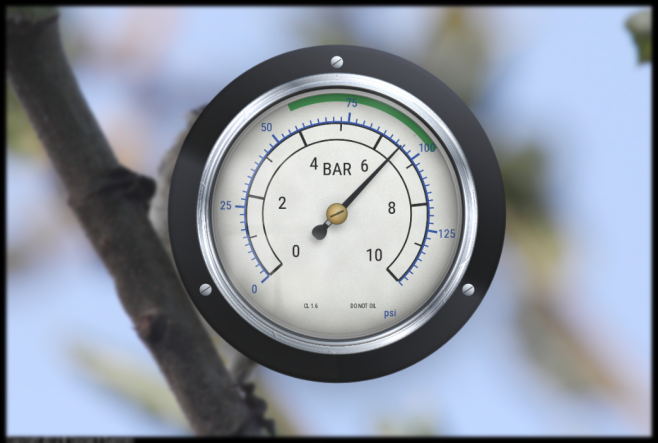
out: **6.5** bar
